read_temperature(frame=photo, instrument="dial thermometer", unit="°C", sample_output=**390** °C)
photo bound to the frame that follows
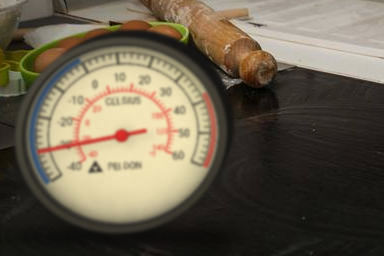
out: **-30** °C
